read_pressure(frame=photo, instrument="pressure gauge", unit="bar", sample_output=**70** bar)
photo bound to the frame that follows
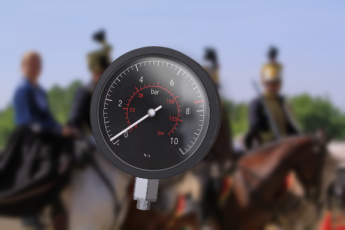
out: **0.2** bar
